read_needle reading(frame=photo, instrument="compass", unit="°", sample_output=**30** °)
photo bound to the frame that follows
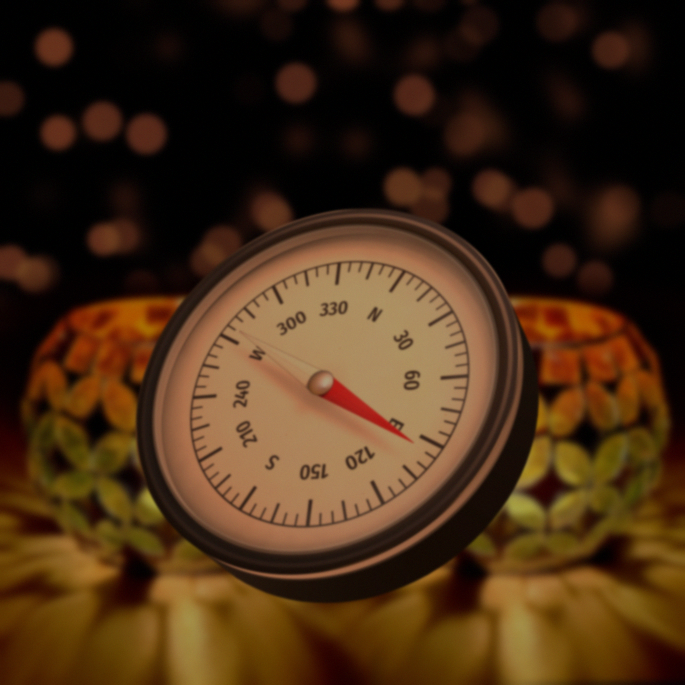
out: **95** °
